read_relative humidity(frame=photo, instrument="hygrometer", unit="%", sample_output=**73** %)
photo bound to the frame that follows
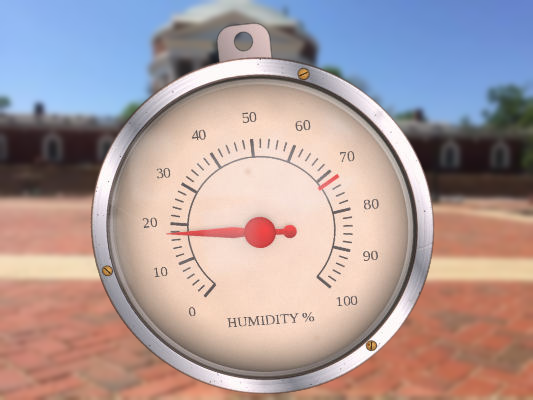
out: **18** %
